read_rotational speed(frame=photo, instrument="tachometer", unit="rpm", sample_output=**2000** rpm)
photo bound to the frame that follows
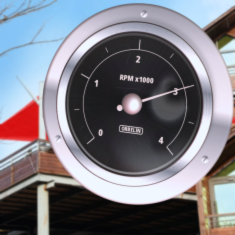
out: **3000** rpm
